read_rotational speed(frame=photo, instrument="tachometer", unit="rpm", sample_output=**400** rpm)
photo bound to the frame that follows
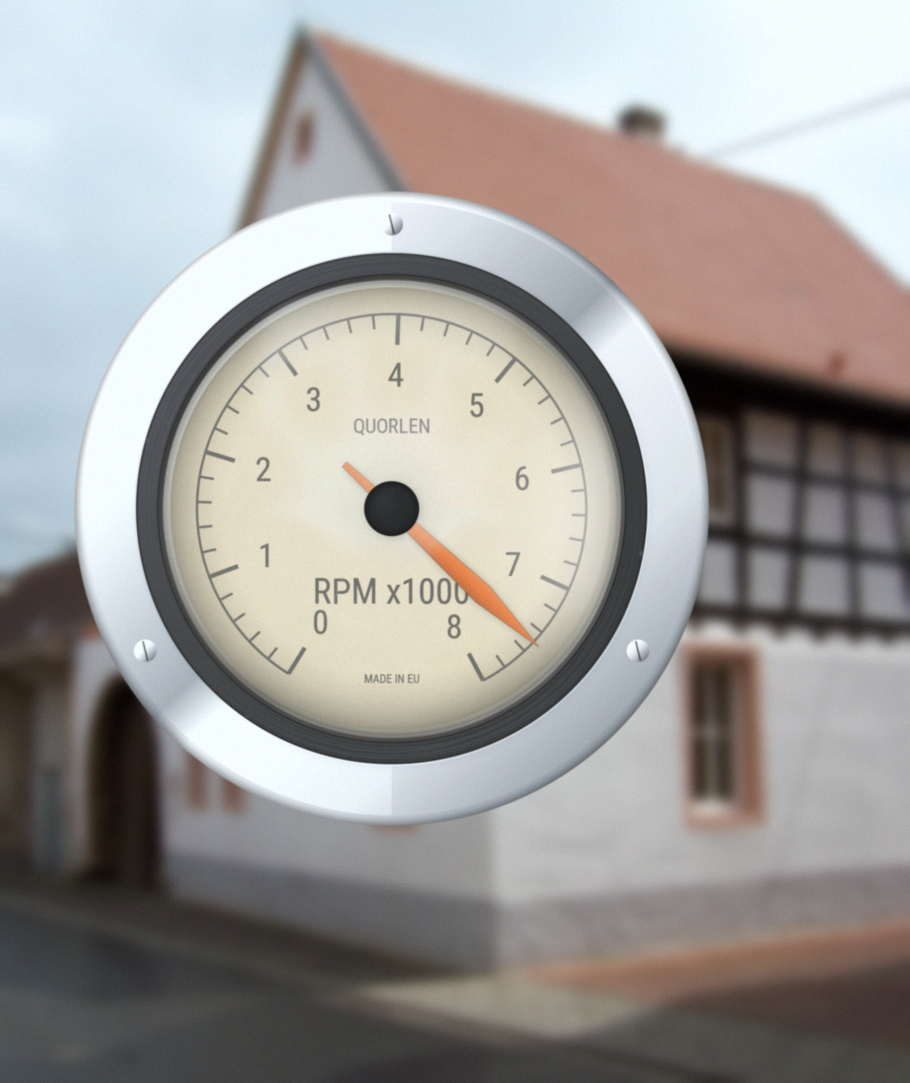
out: **7500** rpm
